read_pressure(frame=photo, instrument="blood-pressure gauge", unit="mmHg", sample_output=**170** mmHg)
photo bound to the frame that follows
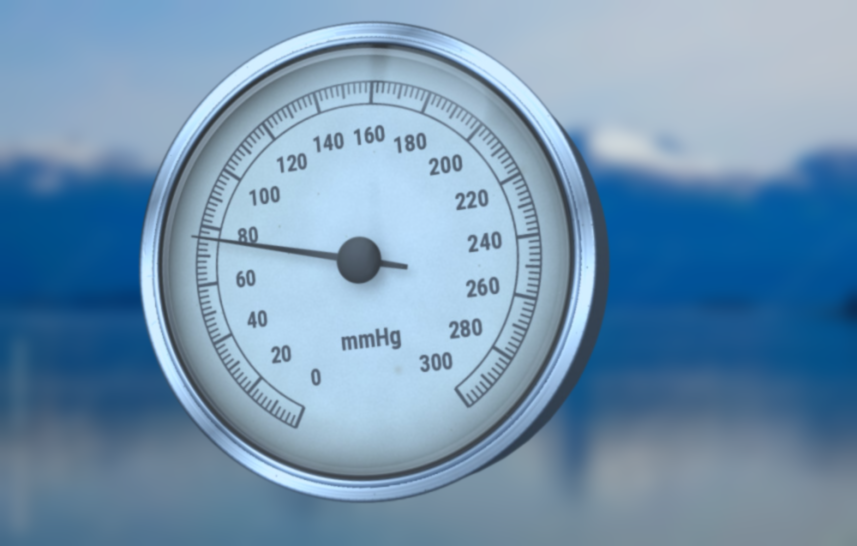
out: **76** mmHg
